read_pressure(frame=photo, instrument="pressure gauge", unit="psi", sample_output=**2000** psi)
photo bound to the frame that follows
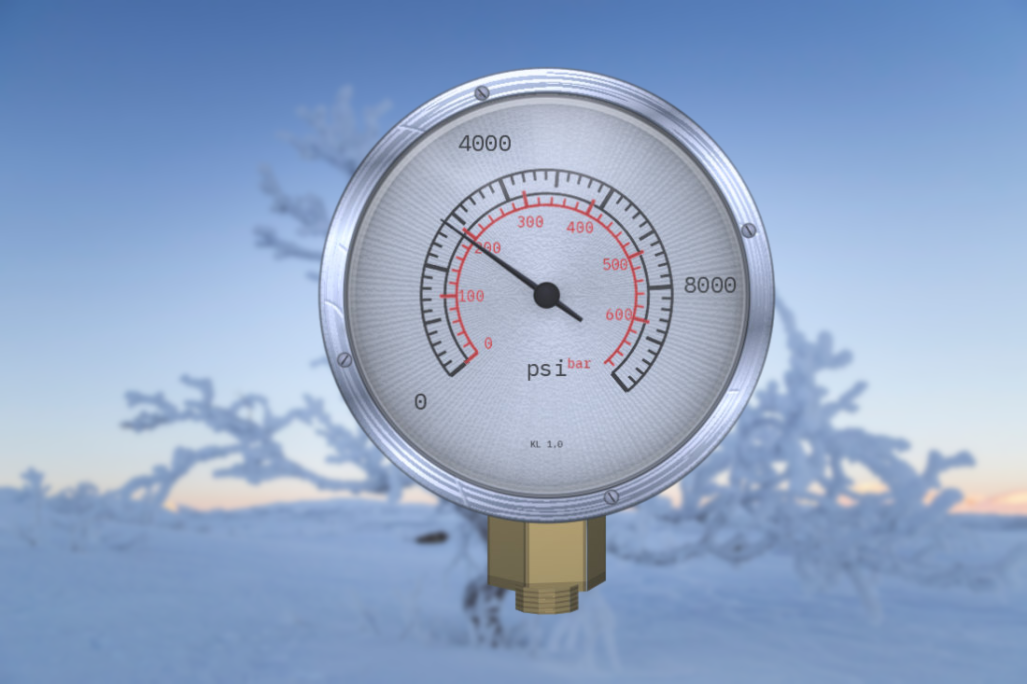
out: **2800** psi
